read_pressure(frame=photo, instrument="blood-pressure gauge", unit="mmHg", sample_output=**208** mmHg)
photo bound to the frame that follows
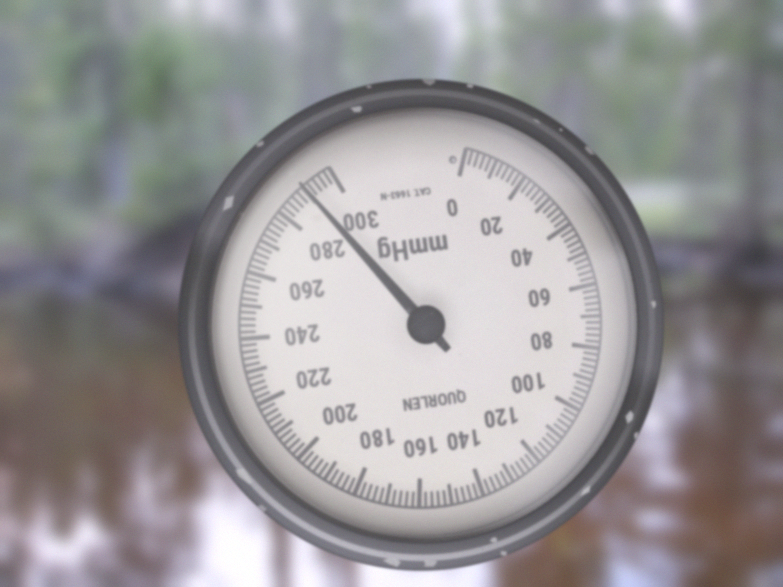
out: **290** mmHg
